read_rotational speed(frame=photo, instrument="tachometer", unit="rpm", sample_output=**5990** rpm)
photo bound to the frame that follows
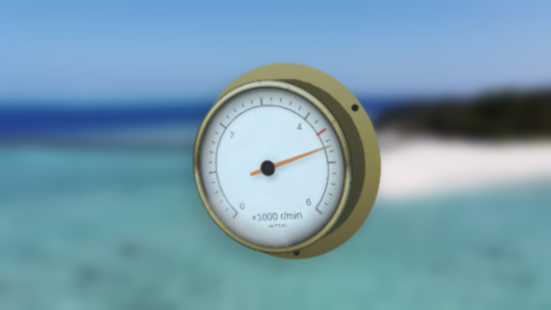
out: **4700** rpm
